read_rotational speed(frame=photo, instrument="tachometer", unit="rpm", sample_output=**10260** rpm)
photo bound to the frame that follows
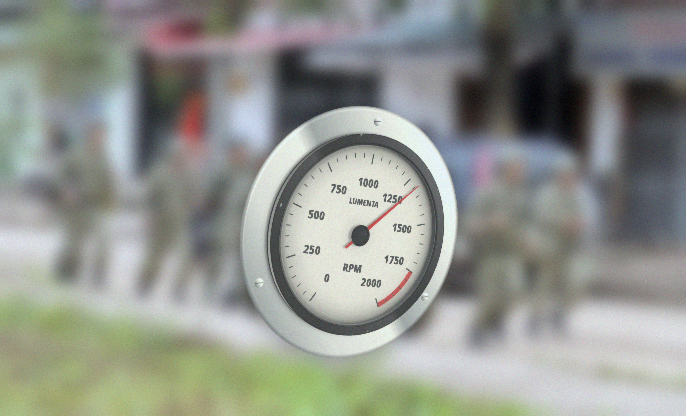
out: **1300** rpm
